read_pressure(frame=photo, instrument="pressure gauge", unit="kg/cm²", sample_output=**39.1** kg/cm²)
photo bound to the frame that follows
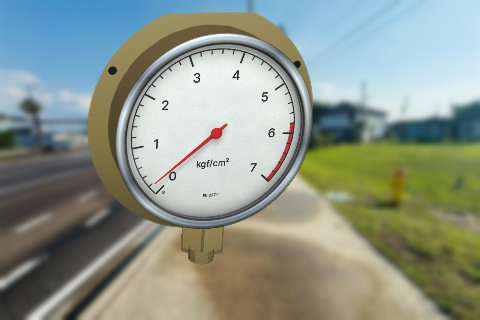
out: **0.2** kg/cm²
